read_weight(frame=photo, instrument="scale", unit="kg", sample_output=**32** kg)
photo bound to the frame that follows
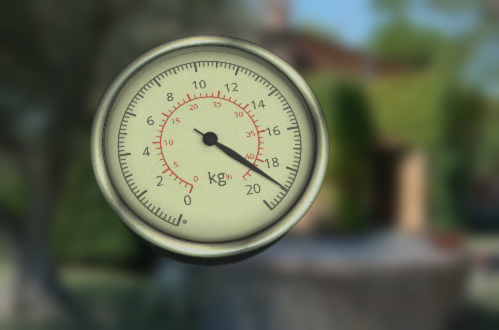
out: **19** kg
